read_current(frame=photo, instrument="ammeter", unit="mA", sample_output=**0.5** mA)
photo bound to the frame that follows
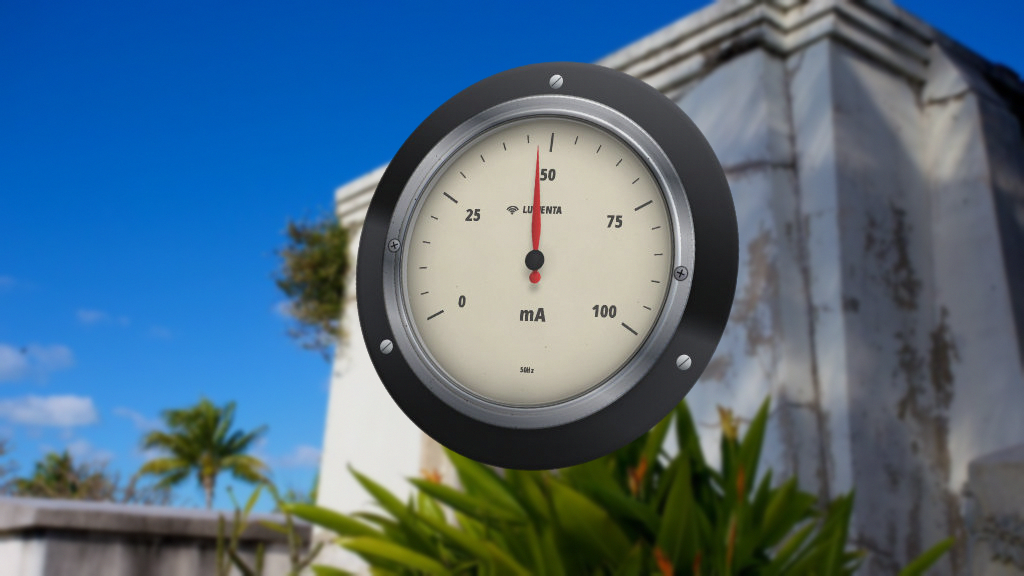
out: **47.5** mA
